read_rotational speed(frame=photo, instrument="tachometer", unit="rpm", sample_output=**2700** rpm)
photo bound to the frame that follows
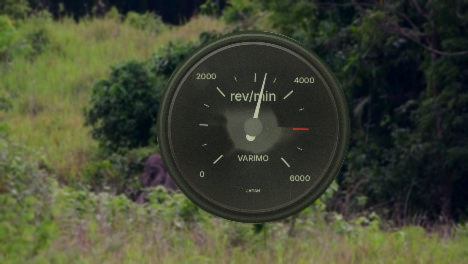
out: **3250** rpm
